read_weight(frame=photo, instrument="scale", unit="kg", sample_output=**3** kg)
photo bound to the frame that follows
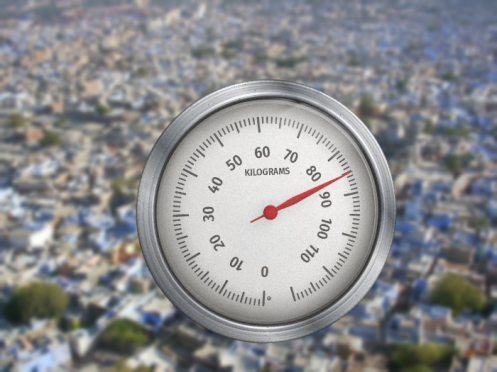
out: **85** kg
